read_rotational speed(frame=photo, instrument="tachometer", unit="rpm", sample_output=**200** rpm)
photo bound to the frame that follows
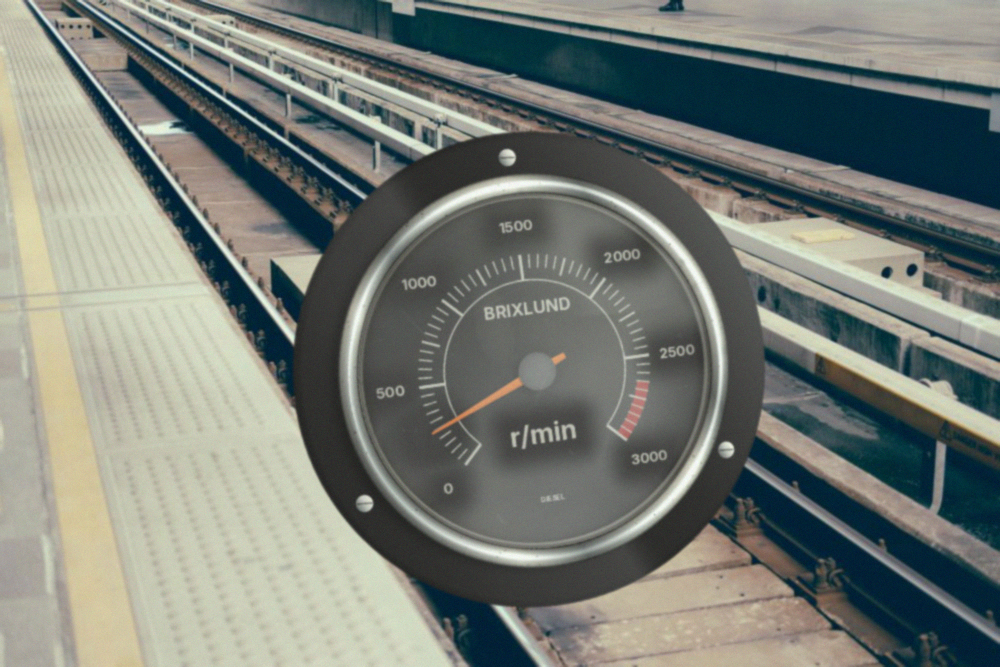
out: **250** rpm
